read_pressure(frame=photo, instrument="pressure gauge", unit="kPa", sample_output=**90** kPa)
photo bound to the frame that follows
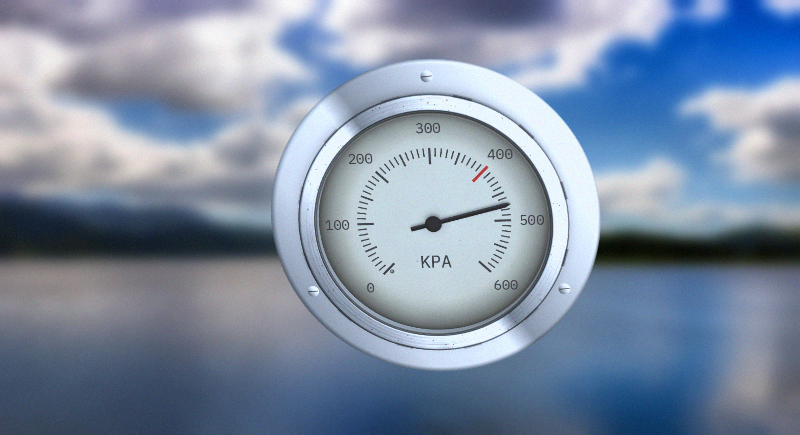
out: **470** kPa
